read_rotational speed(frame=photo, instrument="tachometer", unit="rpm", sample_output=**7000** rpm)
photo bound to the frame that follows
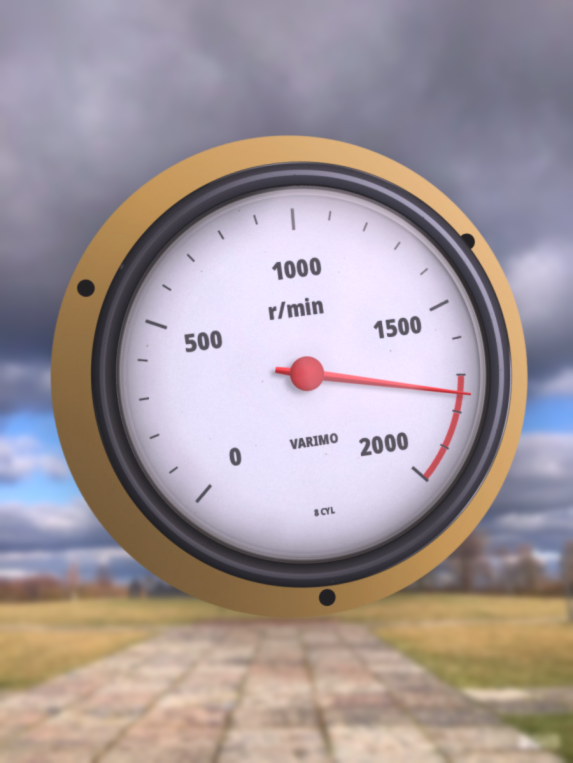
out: **1750** rpm
